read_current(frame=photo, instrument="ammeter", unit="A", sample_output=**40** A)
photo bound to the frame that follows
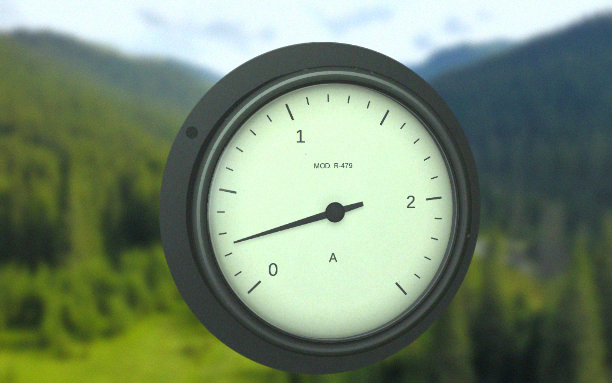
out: **0.25** A
